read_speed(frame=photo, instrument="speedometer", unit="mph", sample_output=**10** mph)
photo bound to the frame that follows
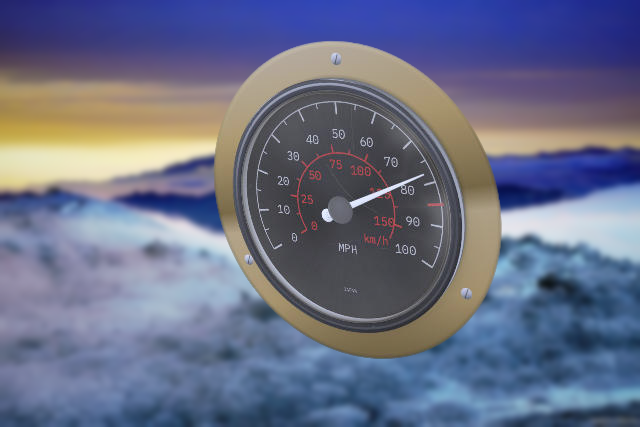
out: **77.5** mph
